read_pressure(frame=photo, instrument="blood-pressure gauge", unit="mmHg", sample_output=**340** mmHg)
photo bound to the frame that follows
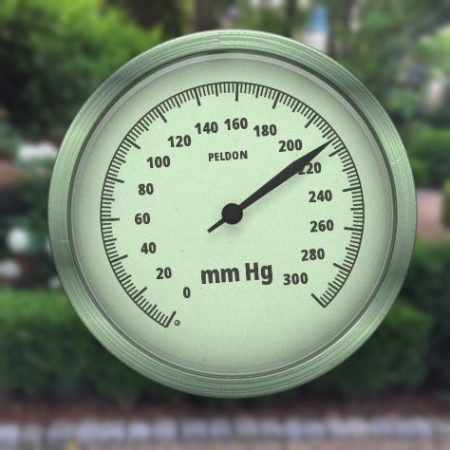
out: **214** mmHg
